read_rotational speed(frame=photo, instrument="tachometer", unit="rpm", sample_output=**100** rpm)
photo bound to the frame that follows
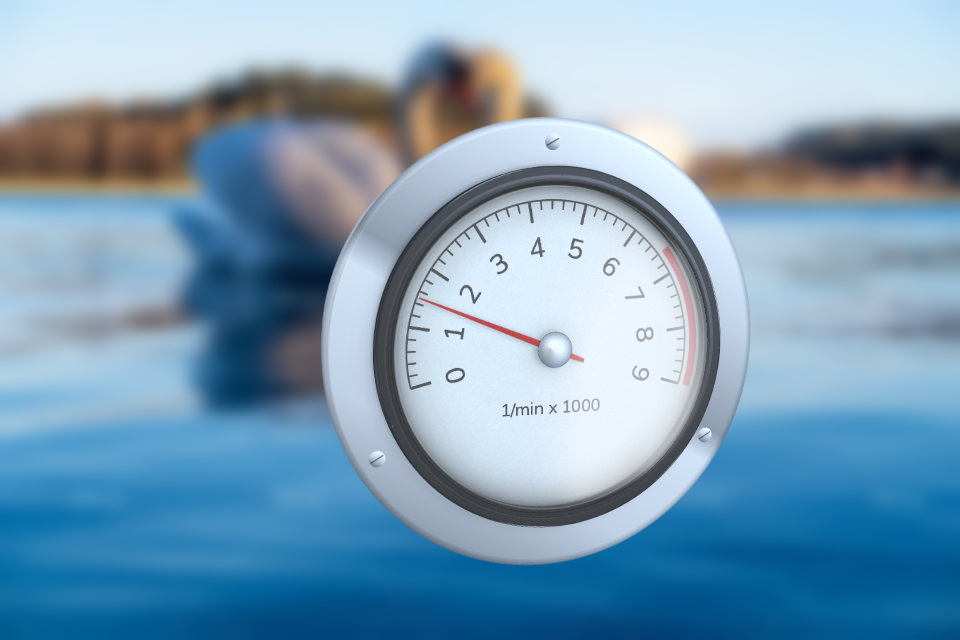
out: **1500** rpm
